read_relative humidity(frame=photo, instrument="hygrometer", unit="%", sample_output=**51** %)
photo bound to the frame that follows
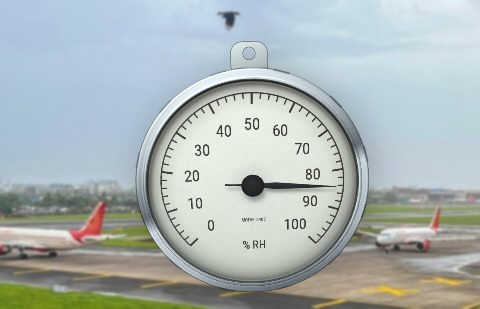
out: **84** %
